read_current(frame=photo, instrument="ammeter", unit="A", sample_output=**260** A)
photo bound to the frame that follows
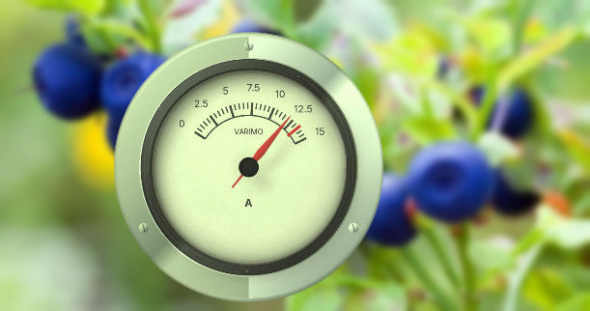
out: **12** A
